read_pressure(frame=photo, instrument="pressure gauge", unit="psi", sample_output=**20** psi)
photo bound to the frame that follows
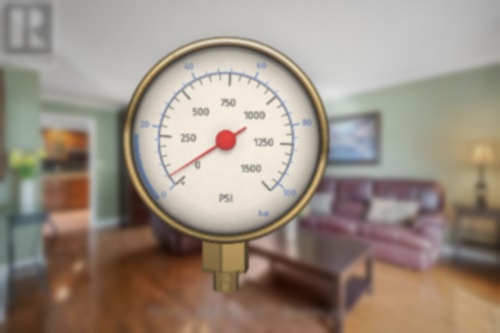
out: **50** psi
